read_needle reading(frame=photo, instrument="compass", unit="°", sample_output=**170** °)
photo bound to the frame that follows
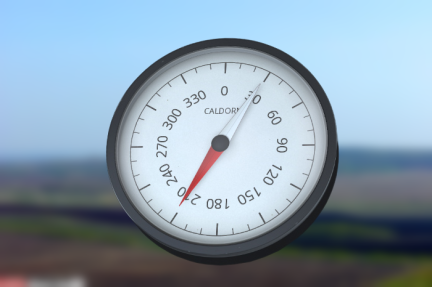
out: **210** °
